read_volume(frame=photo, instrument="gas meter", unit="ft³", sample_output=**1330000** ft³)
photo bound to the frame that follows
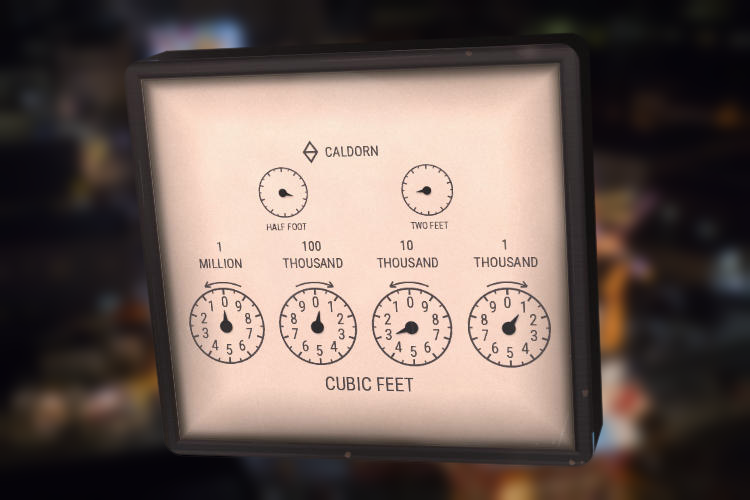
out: **3100** ft³
